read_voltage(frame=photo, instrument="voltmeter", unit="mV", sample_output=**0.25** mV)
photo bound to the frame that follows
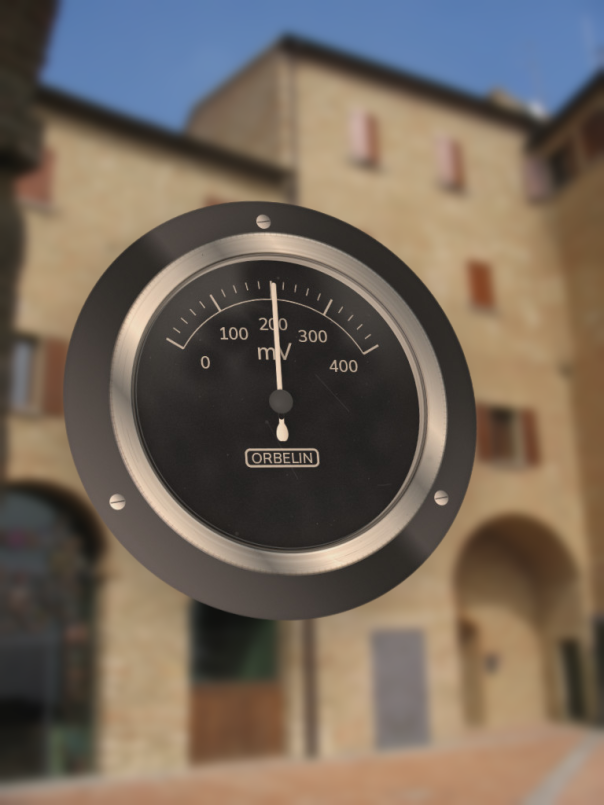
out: **200** mV
